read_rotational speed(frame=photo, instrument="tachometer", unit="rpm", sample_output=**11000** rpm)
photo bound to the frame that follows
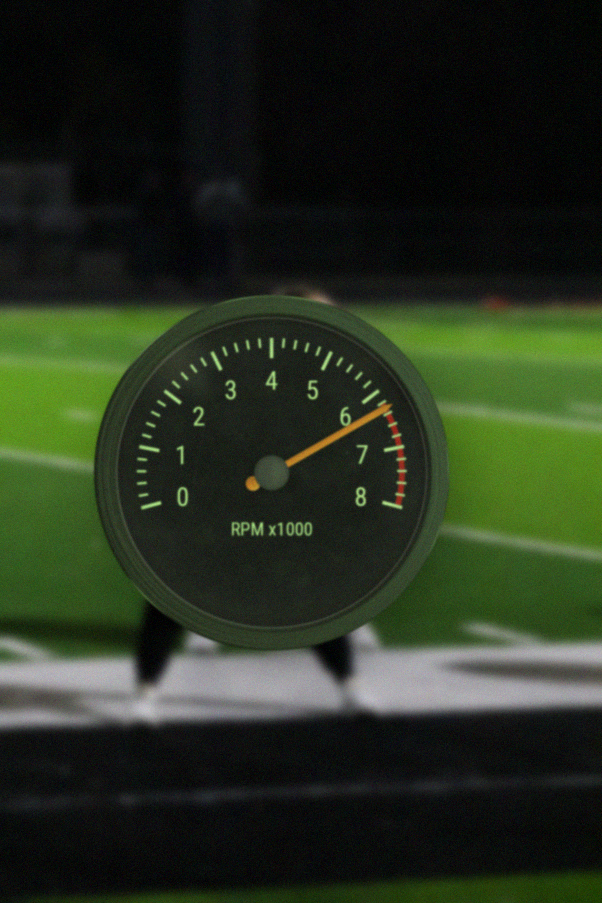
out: **6300** rpm
